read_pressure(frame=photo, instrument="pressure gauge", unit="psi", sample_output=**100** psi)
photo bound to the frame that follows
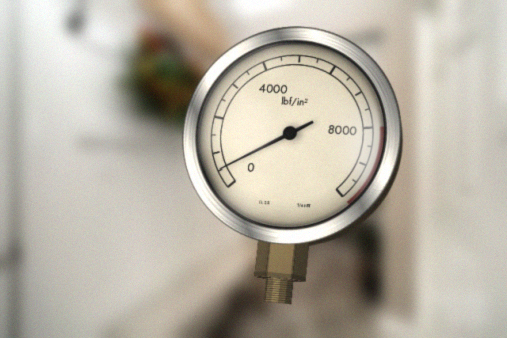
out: **500** psi
